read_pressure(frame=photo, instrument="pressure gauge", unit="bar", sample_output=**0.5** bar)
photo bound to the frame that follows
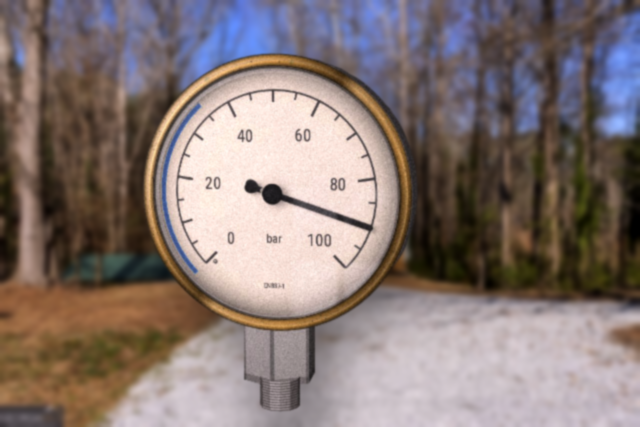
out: **90** bar
